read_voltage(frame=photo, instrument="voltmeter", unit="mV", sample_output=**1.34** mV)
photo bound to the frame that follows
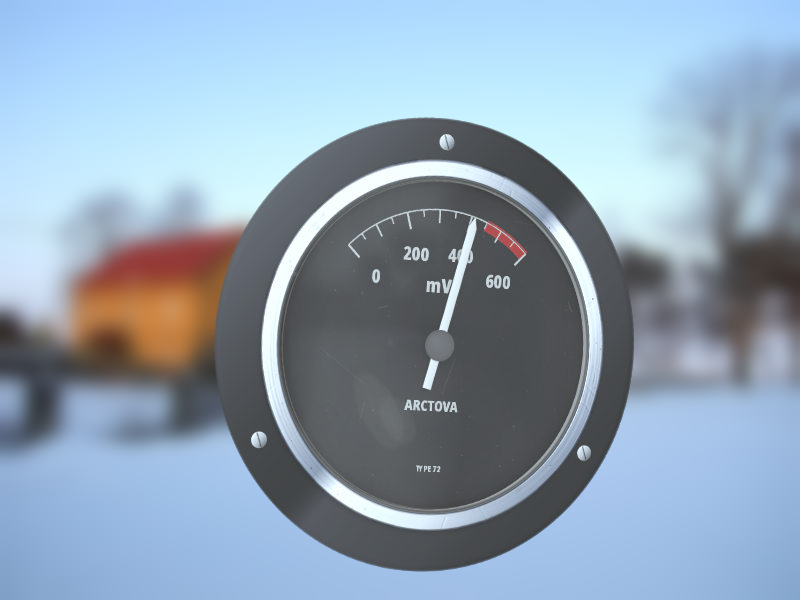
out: **400** mV
